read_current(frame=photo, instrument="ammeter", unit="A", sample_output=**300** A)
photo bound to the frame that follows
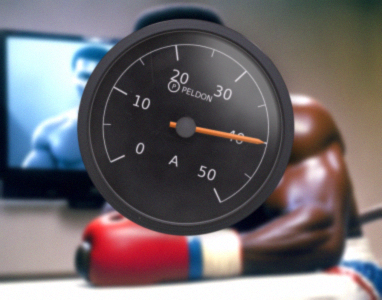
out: **40** A
